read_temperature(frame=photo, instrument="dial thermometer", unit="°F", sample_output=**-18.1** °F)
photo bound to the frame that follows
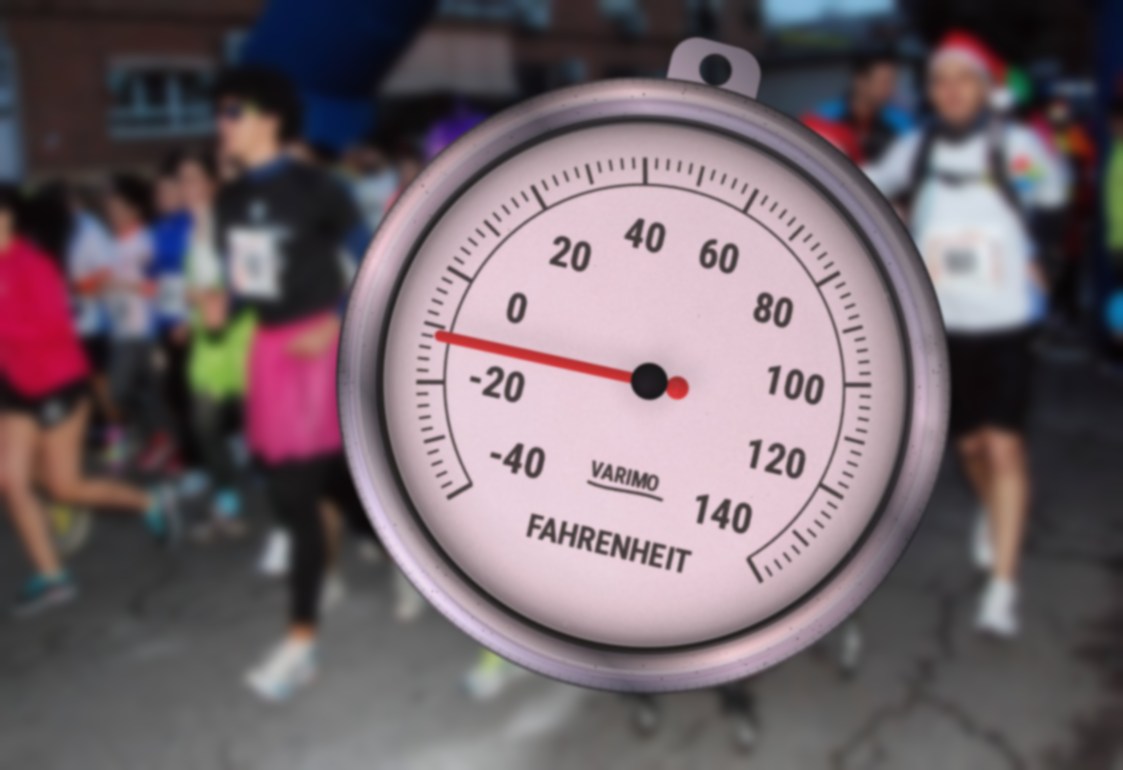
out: **-12** °F
